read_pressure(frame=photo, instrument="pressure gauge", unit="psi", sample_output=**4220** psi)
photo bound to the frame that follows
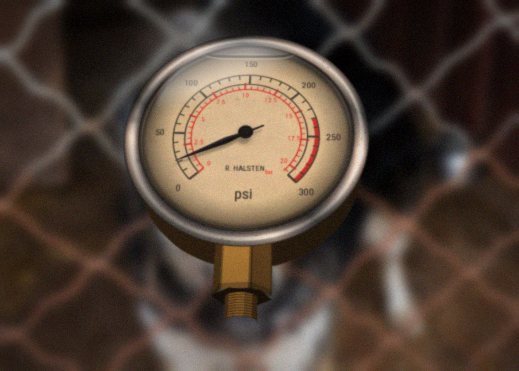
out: **20** psi
